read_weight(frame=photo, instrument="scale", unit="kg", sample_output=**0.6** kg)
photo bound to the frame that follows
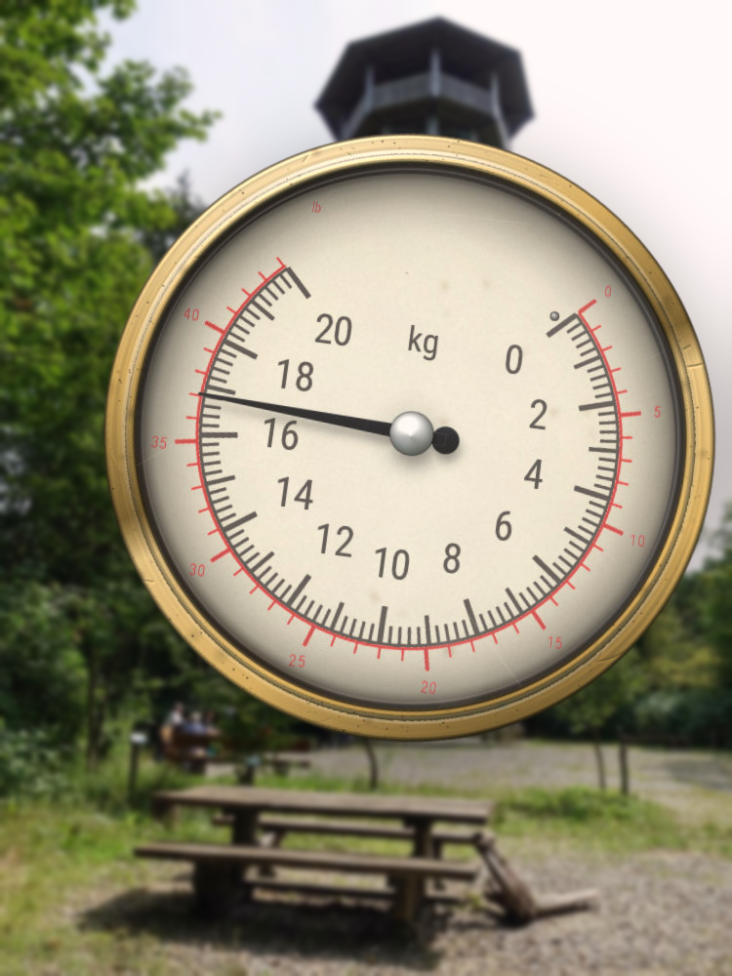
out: **16.8** kg
